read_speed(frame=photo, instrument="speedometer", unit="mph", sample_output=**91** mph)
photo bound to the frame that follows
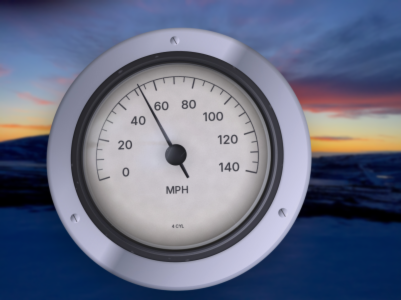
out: **52.5** mph
